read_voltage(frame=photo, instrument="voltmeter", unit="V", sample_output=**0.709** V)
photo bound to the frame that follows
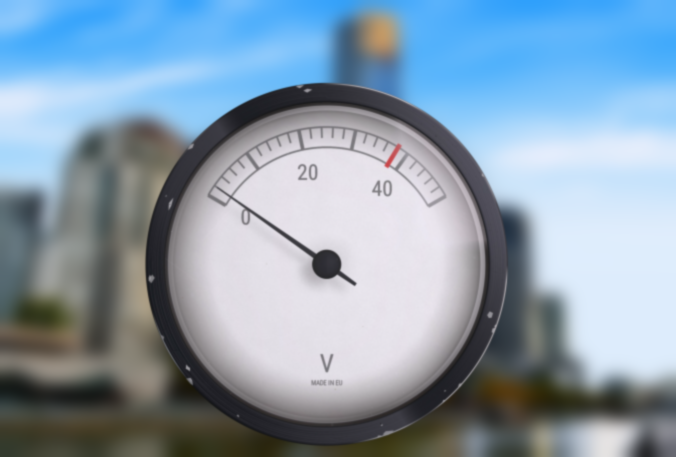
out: **2** V
